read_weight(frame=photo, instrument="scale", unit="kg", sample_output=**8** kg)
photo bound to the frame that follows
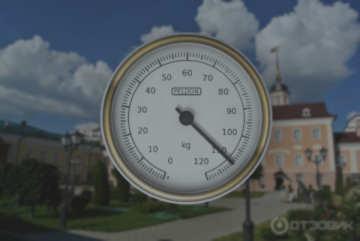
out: **110** kg
